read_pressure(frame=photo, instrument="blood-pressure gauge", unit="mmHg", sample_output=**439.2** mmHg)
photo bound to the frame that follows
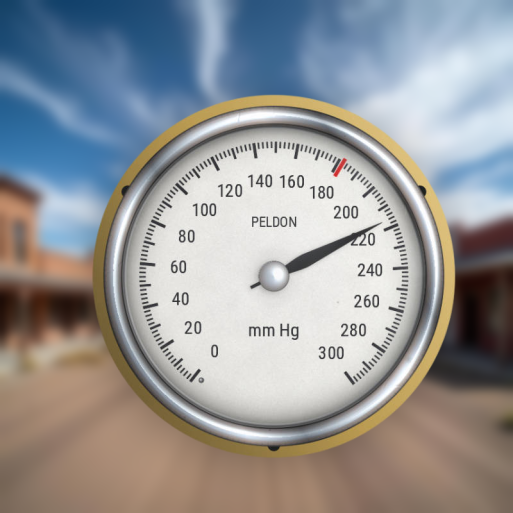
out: **216** mmHg
